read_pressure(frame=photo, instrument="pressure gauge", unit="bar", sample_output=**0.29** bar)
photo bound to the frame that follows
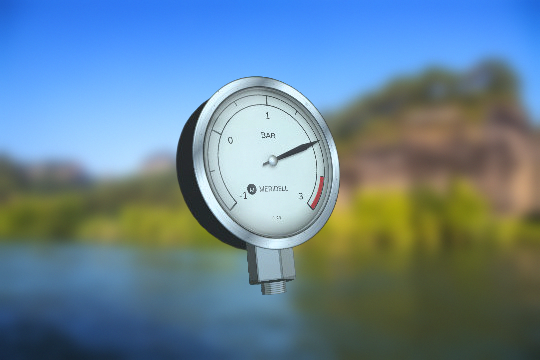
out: **2** bar
